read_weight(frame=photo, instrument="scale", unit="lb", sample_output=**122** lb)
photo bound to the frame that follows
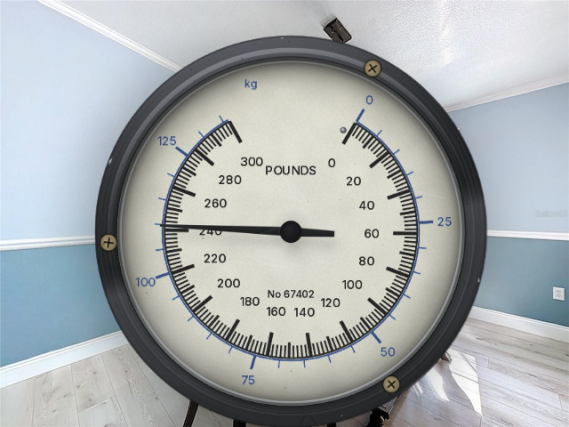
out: **242** lb
